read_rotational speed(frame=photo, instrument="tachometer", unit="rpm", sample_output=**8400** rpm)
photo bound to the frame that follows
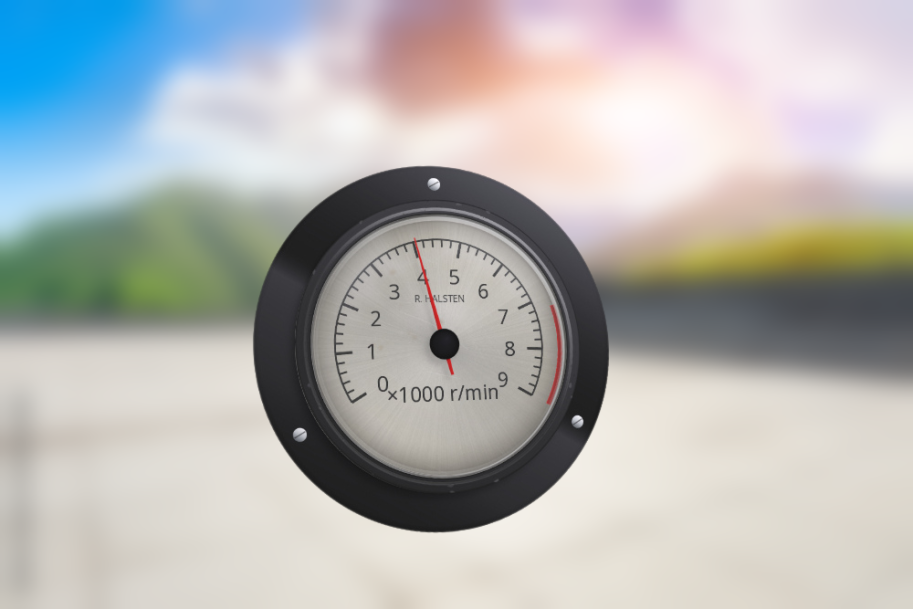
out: **4000** rpm
